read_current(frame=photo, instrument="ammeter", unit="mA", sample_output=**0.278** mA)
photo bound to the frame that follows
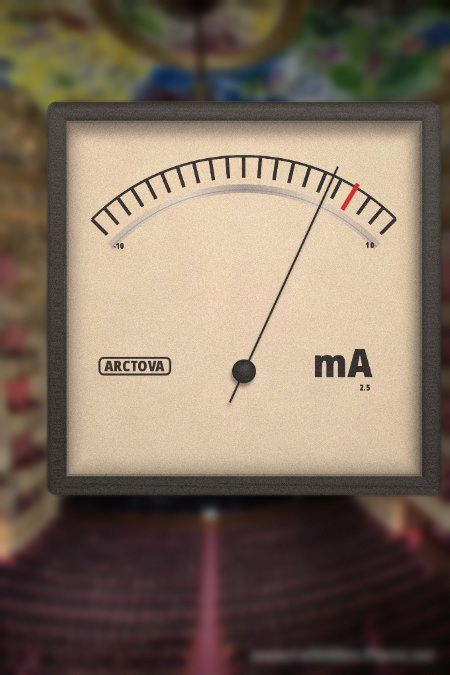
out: **5.5** mA
